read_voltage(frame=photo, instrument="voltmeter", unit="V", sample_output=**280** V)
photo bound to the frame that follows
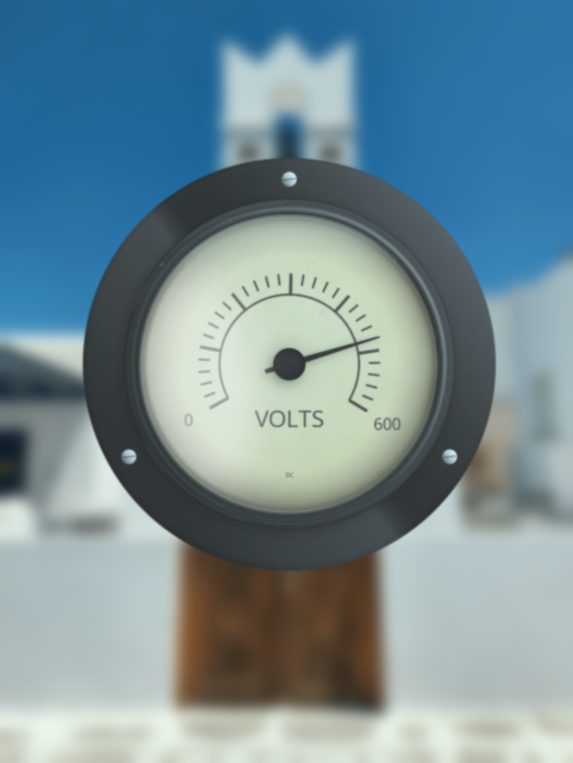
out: **480** V
